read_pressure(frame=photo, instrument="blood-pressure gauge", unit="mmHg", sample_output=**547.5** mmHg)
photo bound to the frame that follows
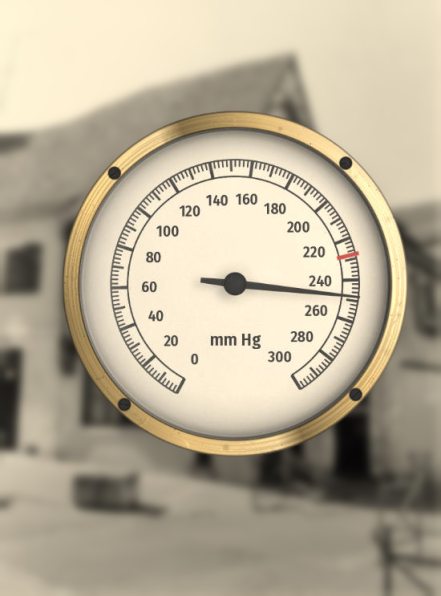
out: **248** mmHg
